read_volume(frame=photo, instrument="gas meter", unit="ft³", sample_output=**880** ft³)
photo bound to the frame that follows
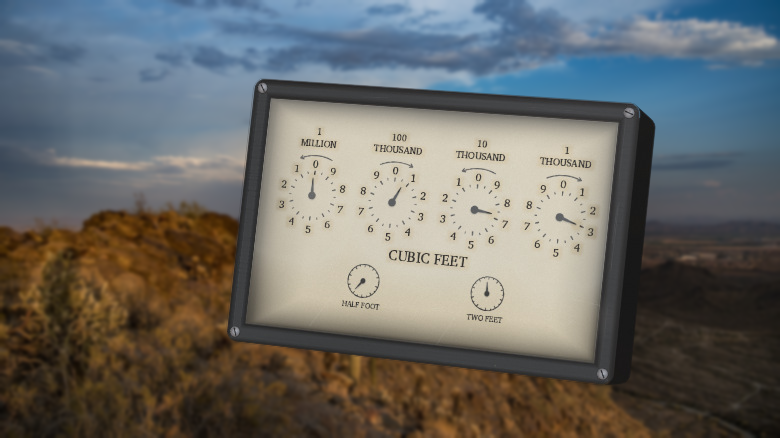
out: **7300** ft³
